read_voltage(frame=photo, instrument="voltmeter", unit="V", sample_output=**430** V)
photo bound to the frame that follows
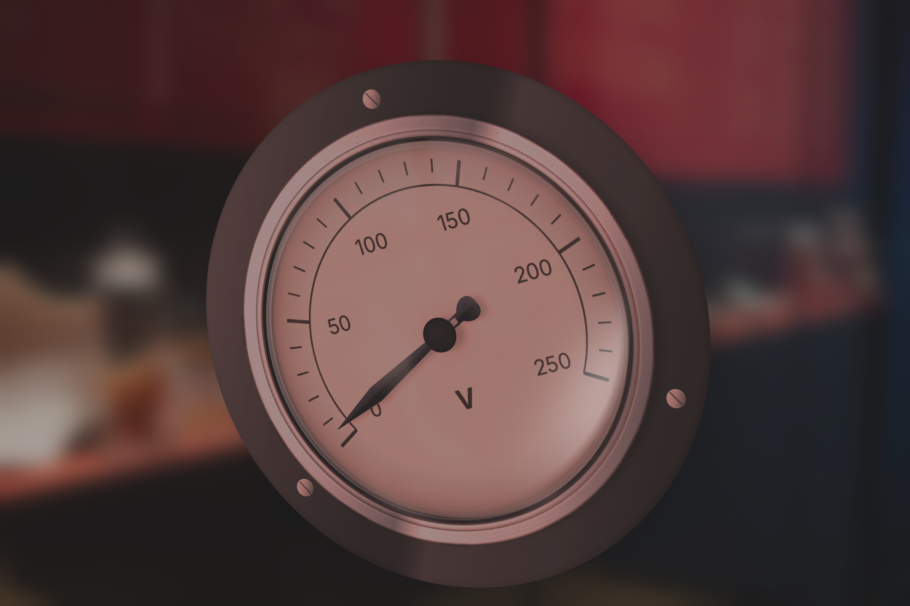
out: **5** V
